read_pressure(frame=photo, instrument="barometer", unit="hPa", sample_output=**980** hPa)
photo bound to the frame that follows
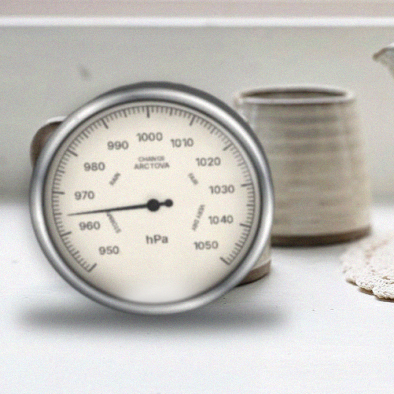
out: **965** hPa
